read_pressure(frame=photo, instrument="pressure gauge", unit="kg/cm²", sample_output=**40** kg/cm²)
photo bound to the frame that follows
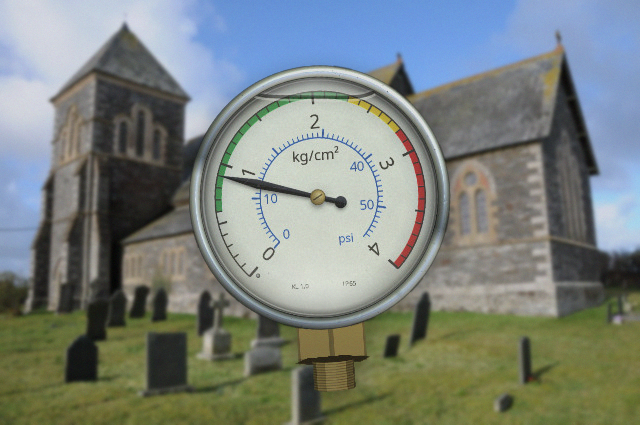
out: **0.9** kg/cm²
